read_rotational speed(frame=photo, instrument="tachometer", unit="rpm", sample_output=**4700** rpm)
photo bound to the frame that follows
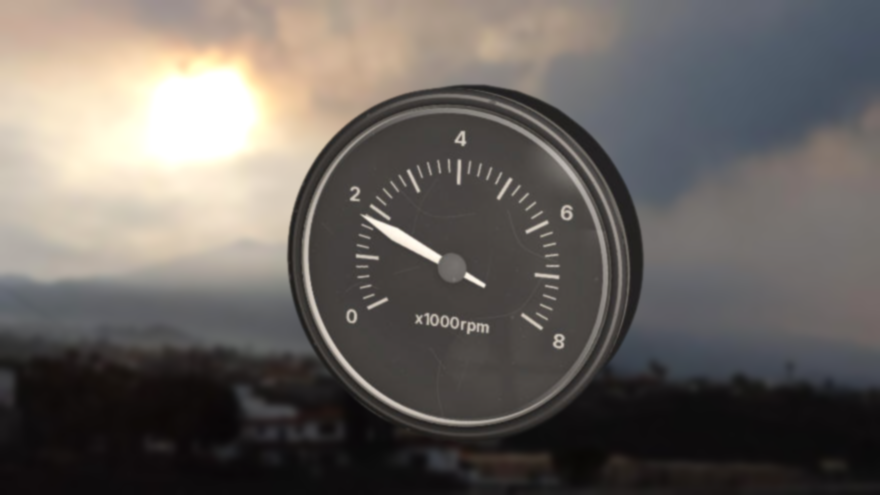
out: **1800** rpm
